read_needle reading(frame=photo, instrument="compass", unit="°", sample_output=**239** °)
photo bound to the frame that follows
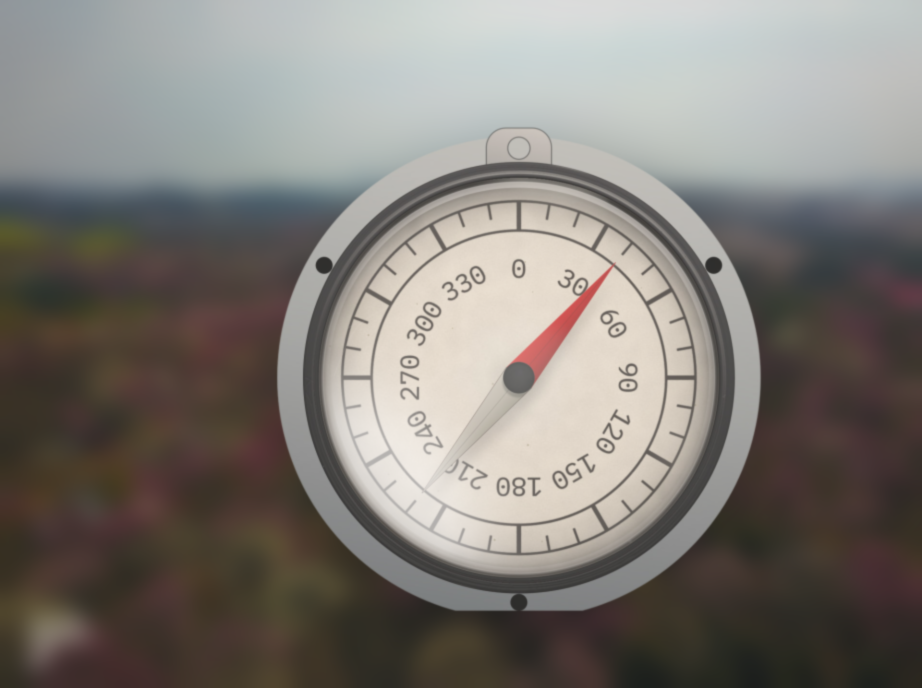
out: **40** °
